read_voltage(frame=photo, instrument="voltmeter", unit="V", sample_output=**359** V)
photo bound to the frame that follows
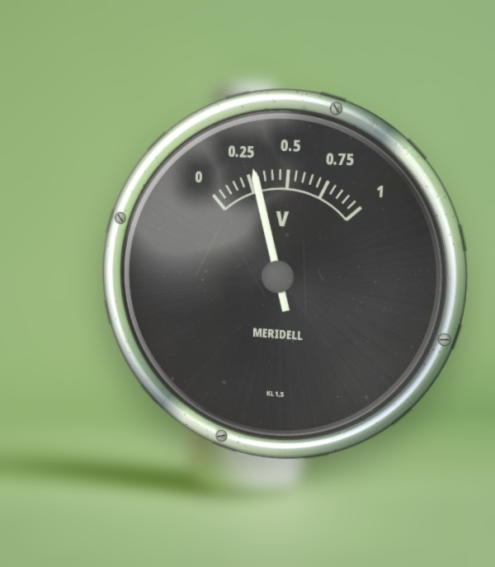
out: **0.3** V
